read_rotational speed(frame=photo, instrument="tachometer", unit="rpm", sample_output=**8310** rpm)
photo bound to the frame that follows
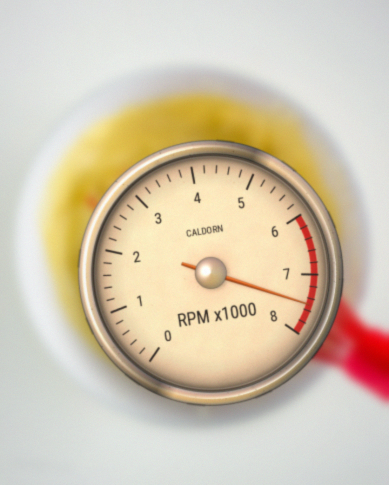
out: **7500** rpm
